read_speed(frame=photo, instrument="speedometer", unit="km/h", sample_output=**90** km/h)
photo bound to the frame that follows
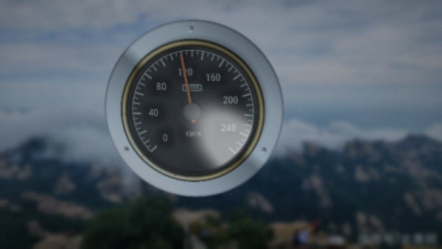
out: **120** km/h
